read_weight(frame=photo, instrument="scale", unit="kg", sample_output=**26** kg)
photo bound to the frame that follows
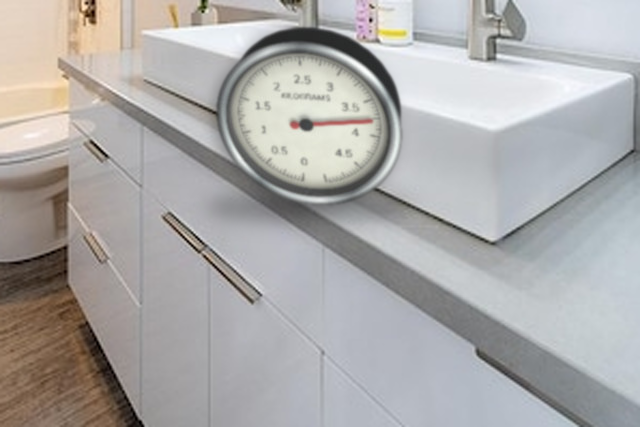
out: **3.75** kg
